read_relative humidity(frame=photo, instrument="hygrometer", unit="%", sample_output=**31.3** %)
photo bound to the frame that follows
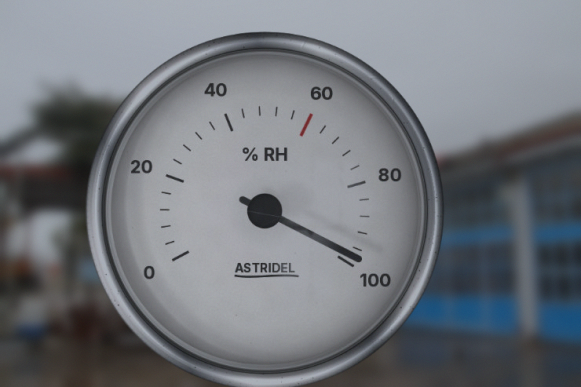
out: **98** %
